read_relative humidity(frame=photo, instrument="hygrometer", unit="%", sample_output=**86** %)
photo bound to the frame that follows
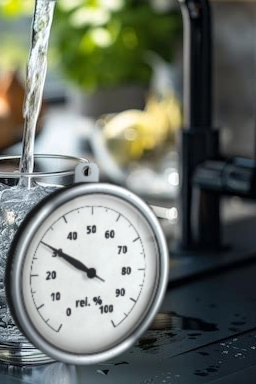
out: **30** %
